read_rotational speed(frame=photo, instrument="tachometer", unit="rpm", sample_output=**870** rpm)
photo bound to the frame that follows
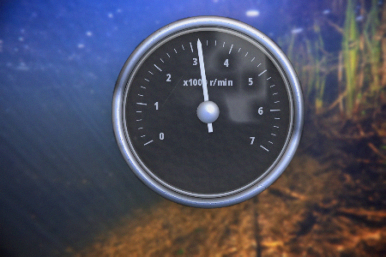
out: **3200** rpm
